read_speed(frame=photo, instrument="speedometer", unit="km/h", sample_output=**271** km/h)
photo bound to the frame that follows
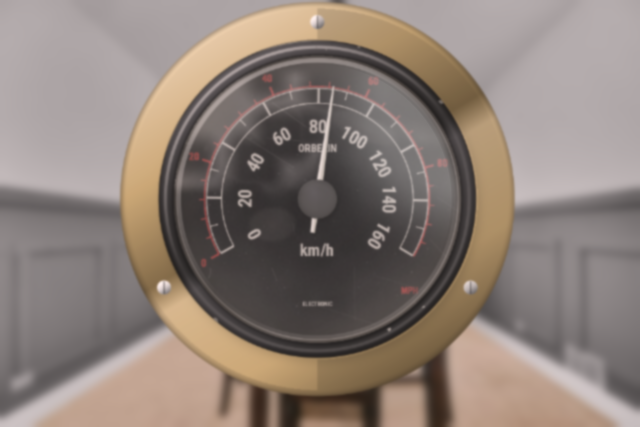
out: **85** km/h
